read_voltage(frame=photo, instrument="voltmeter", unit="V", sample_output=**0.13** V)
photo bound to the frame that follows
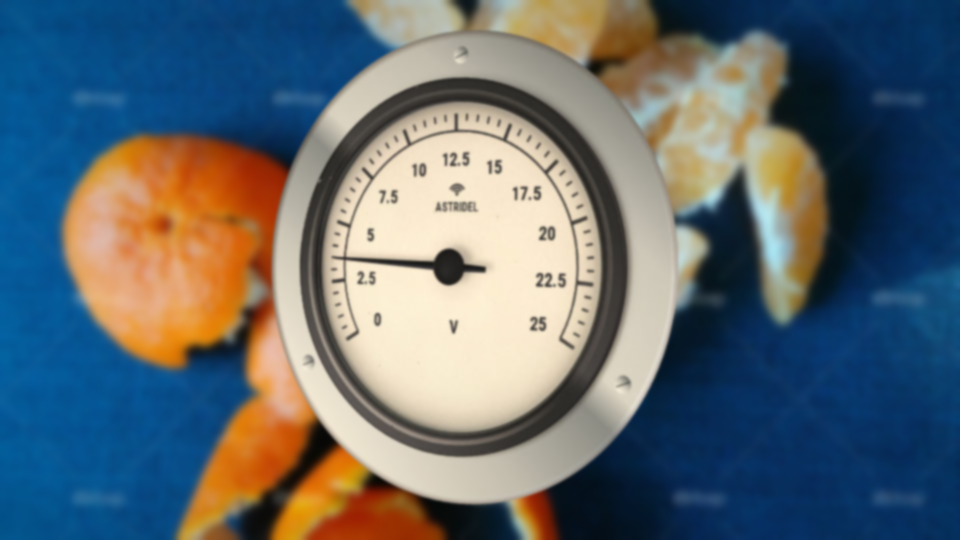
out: **3.5** V
